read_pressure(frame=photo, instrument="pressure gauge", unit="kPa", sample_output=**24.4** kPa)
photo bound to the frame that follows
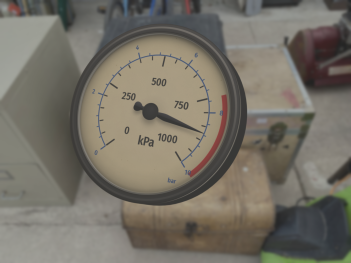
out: **875** kPa
